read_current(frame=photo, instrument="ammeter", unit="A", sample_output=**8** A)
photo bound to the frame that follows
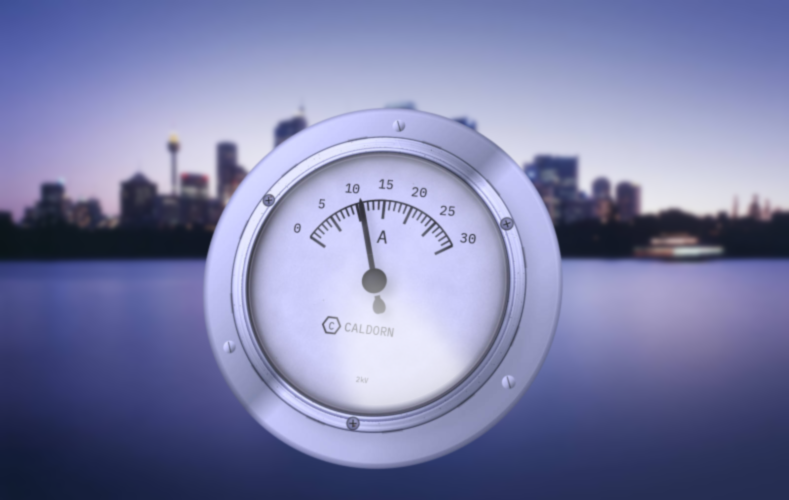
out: **11** A
